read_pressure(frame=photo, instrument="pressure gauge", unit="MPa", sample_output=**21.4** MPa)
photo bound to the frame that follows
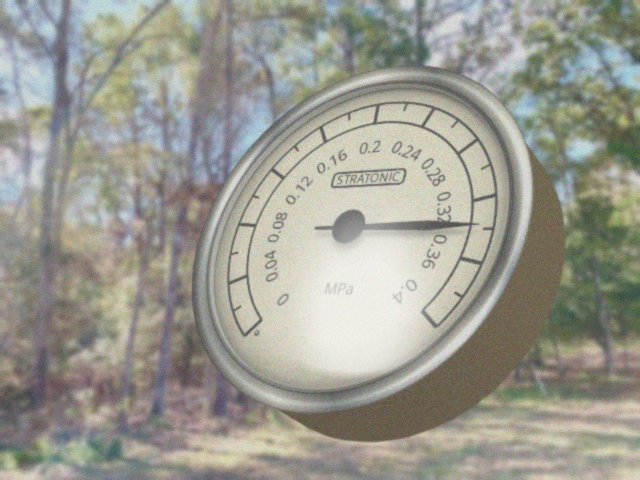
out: **0.34** MPa
